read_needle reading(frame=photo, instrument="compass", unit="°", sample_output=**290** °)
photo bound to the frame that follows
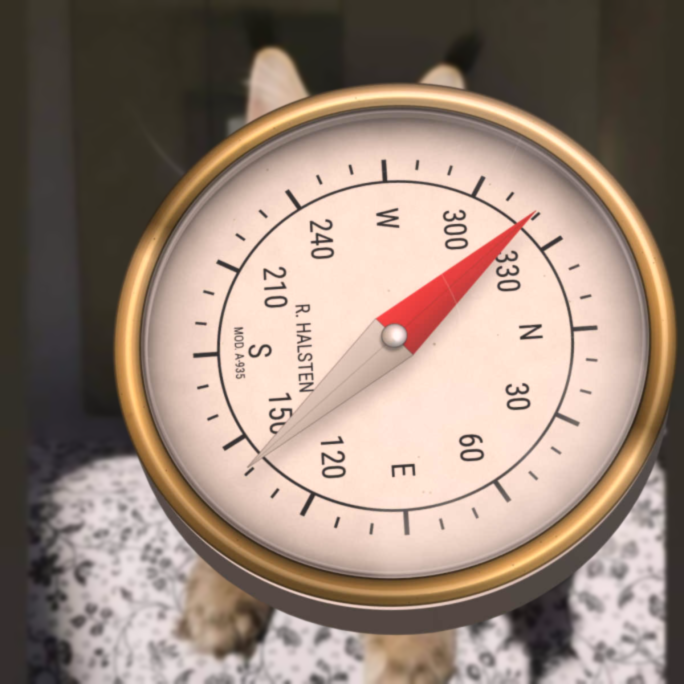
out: **320** °
